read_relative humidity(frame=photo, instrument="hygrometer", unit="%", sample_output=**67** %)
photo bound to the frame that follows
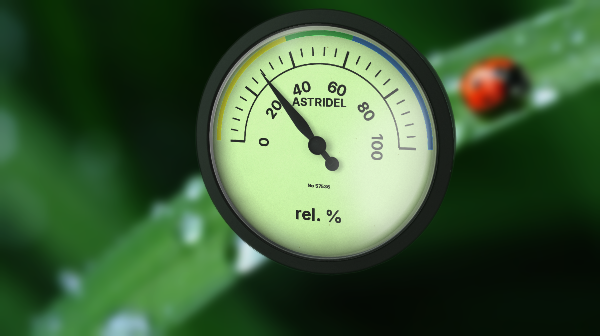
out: **28** %
